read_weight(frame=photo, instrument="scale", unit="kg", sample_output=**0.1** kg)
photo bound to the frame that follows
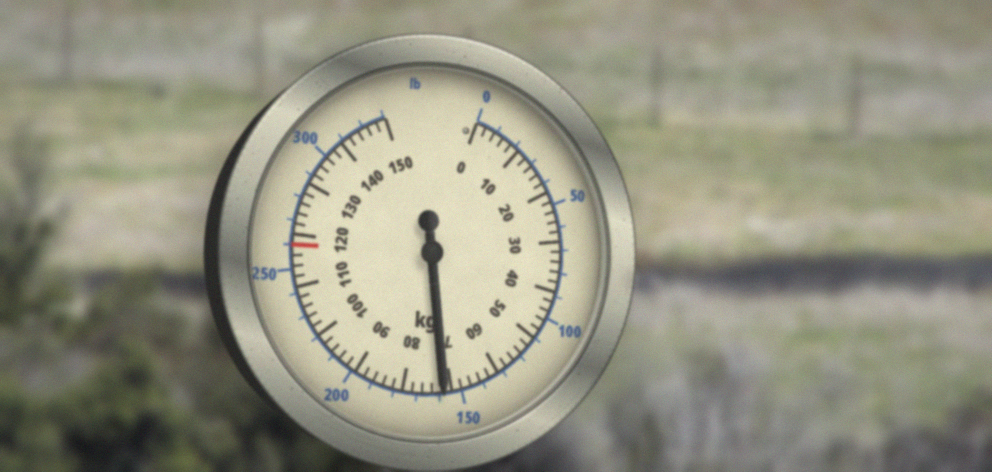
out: **72** kg
